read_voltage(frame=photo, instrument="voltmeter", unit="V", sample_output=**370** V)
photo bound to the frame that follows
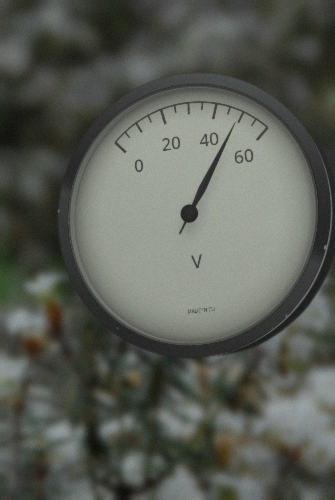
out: **50** V
